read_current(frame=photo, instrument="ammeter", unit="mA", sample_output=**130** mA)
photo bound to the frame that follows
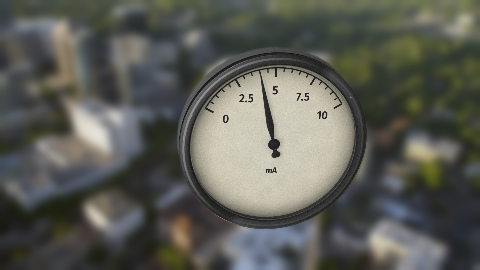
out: **4** mA
